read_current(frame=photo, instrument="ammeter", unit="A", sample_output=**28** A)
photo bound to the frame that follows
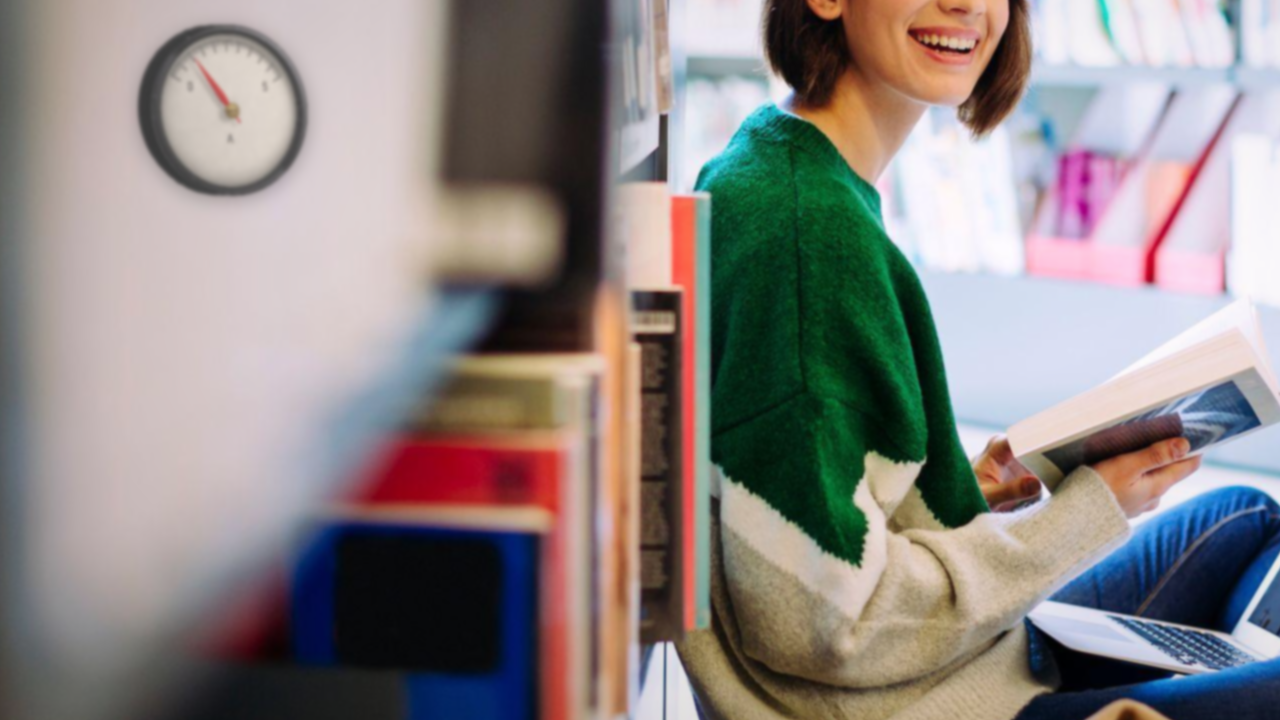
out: **1** A
